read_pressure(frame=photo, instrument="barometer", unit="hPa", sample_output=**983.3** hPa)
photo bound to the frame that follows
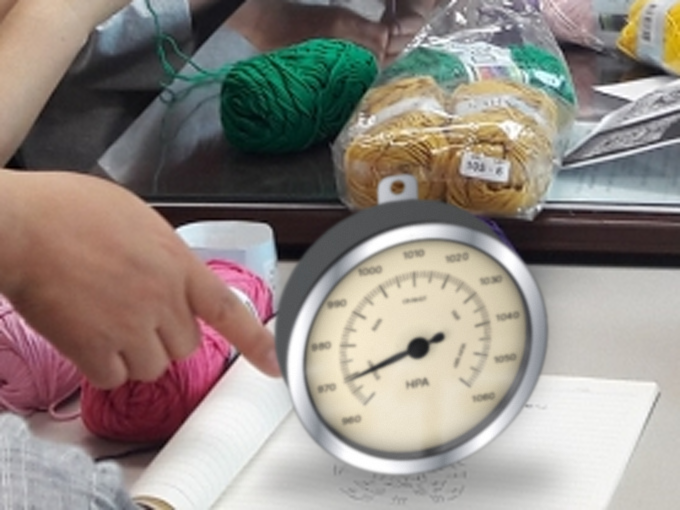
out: **970** hPa
